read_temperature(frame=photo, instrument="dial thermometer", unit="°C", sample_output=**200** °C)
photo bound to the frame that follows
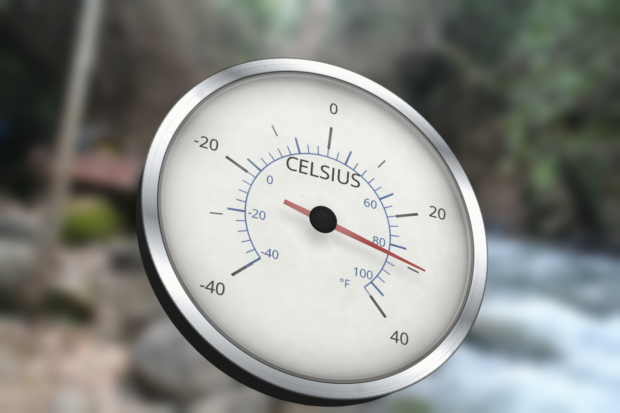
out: **30** °C
